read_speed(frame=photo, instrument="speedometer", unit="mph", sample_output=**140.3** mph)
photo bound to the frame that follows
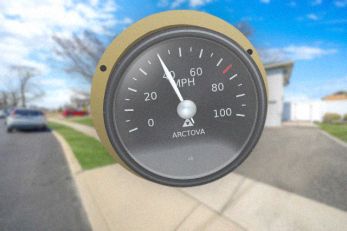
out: **40** mph
